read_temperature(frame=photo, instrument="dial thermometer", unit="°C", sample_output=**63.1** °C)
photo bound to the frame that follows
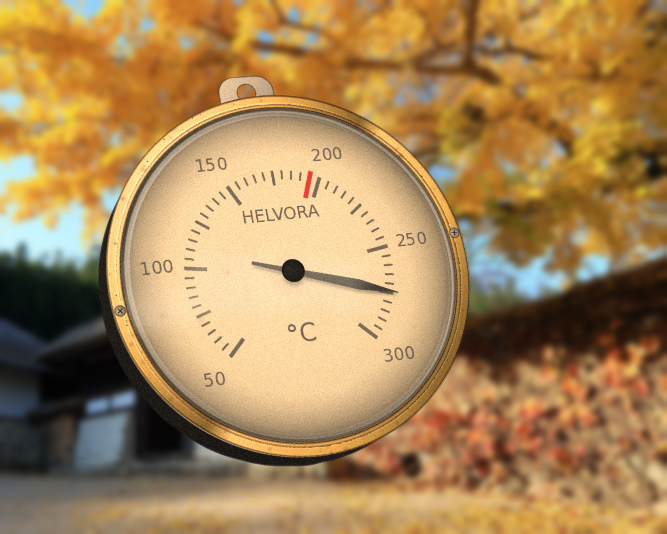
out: **275** °C
